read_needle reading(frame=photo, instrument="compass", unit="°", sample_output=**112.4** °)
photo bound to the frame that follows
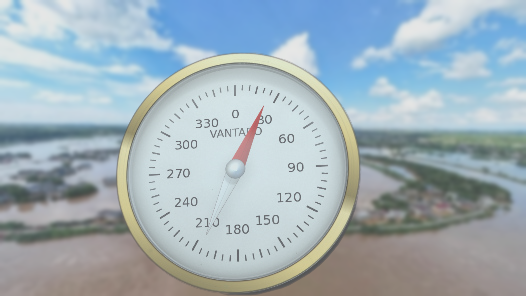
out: **25** °
